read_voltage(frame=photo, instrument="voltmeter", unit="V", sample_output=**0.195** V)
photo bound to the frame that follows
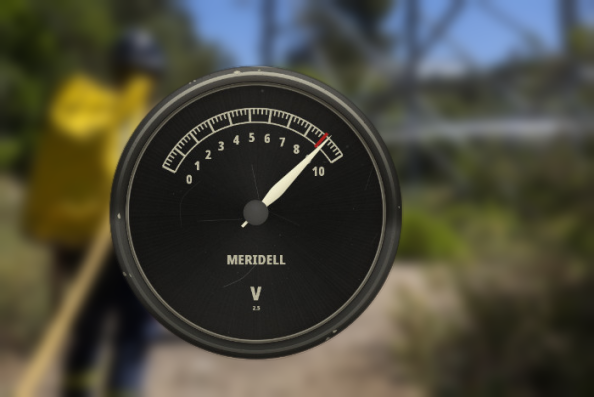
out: **9** V
